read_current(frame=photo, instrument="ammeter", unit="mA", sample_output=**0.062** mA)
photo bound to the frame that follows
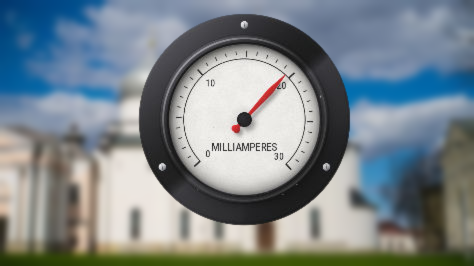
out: **19.5** mA
